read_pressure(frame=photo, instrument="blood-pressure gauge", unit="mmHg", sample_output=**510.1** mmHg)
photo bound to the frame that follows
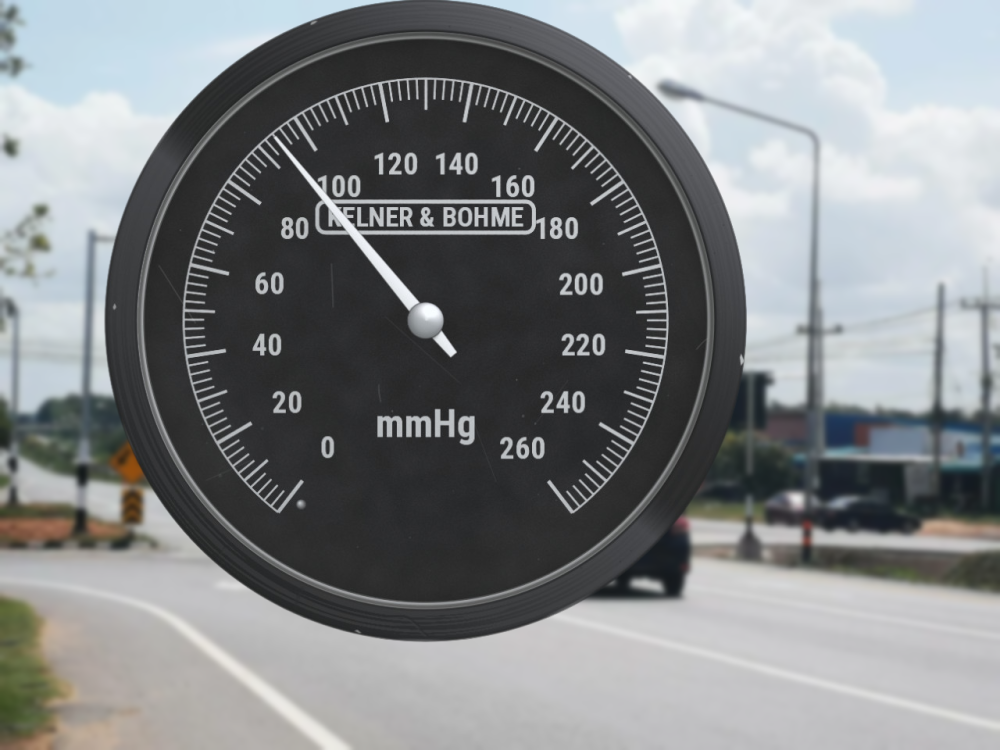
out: **94** mmHg
